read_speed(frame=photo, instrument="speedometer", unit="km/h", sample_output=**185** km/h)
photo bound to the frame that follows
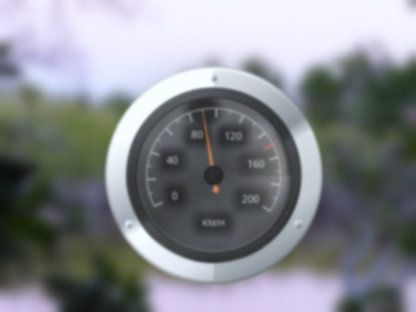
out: **90** km/h
